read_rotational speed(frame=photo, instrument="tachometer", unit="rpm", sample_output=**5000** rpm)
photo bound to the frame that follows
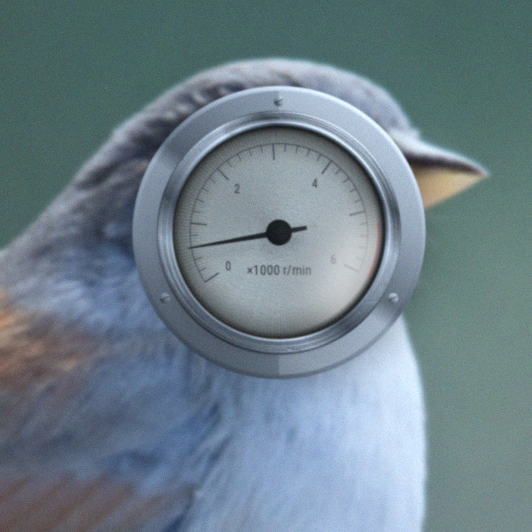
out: **600** rpm
